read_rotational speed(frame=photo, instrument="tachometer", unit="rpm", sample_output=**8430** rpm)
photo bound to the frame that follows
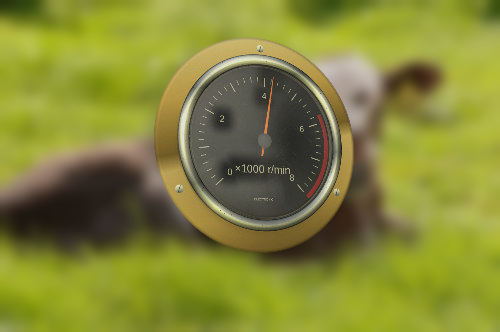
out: **4200** rpm
